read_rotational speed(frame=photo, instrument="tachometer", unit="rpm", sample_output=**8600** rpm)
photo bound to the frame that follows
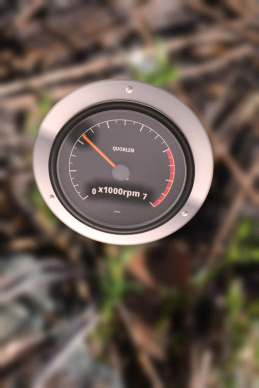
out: **2250** rpm
